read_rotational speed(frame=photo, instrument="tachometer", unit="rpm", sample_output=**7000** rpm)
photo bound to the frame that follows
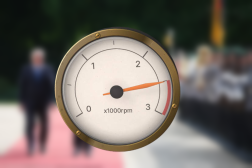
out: **2500** rpm
